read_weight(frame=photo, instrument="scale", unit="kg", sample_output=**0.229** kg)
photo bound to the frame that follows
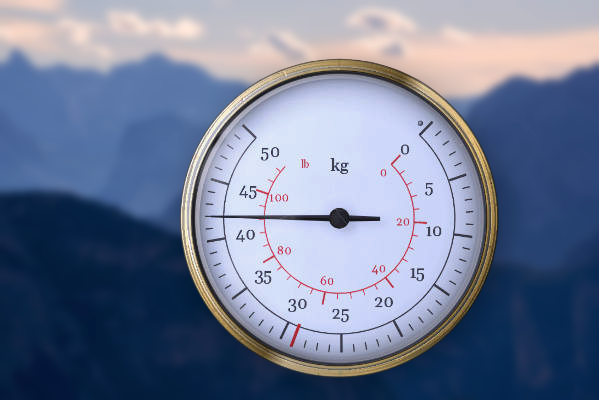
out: **42** kg
